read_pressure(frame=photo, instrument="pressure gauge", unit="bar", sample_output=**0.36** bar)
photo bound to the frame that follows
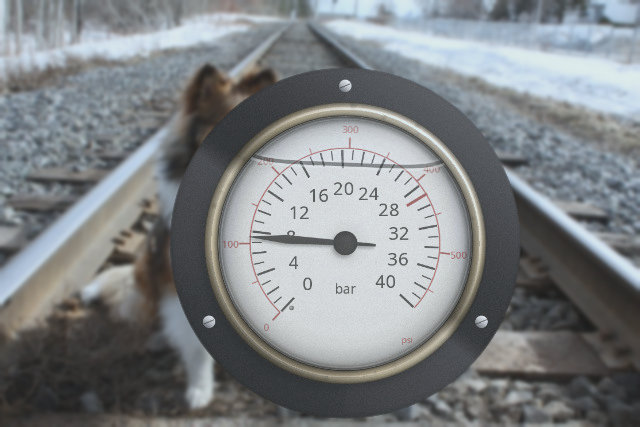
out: **7.5** bar
